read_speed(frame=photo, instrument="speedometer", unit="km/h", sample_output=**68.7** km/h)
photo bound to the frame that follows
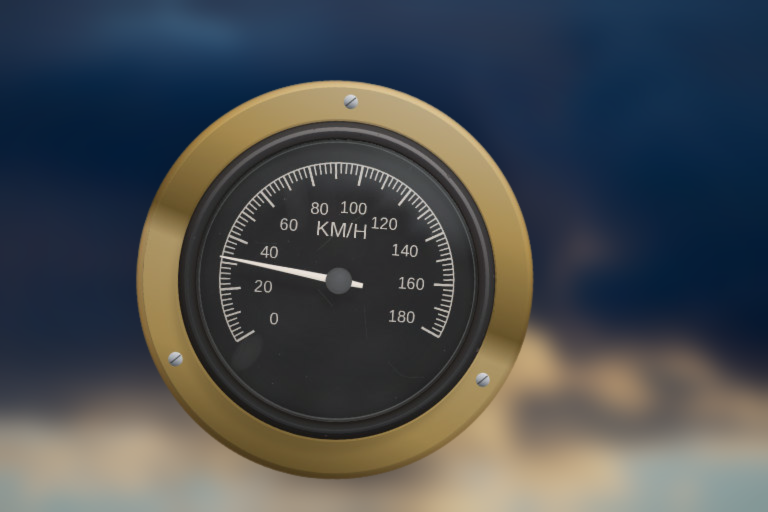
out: **32** km/h
